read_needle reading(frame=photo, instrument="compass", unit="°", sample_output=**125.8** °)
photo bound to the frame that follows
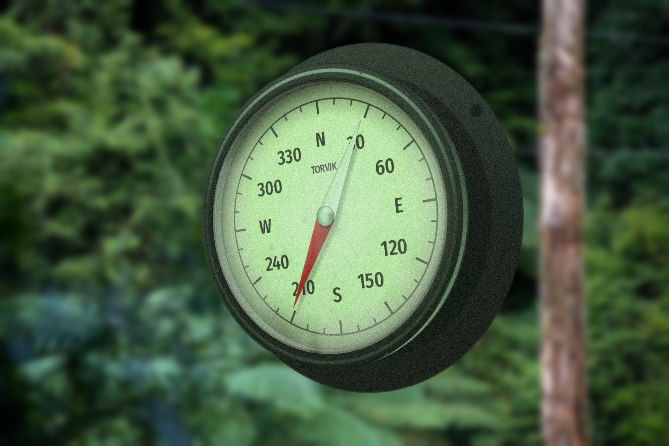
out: **210** °
